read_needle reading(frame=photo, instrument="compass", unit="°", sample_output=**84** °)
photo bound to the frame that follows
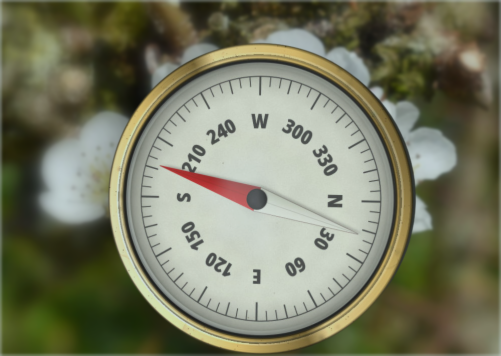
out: **197.5** °
